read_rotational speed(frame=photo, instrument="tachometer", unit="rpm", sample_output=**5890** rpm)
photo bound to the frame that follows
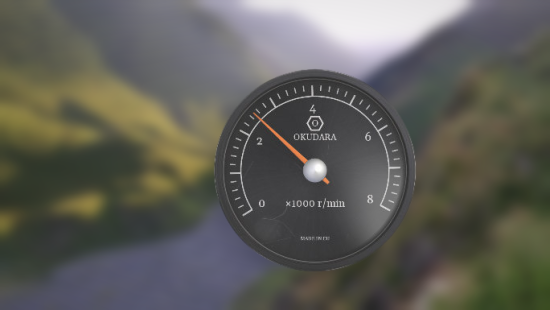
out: **2500** rpm
